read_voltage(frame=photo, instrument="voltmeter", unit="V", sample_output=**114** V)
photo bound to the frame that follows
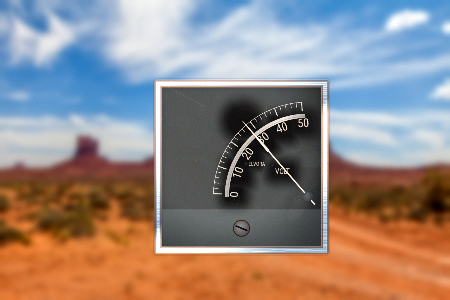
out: **28** V
